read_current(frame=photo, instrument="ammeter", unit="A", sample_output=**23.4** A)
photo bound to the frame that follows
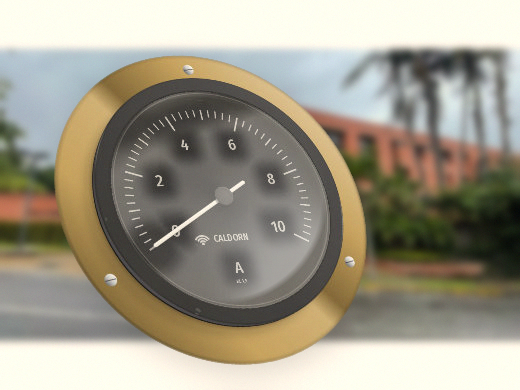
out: **0** A
